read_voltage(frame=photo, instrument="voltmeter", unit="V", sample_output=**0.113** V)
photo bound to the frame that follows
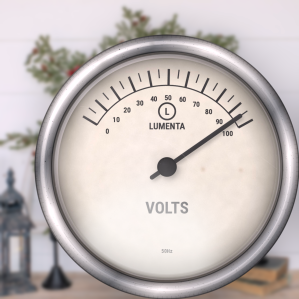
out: **95** V
